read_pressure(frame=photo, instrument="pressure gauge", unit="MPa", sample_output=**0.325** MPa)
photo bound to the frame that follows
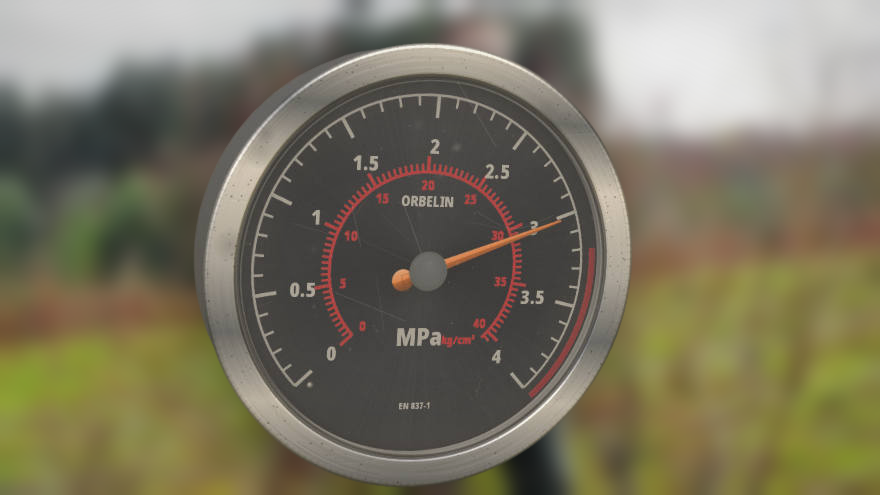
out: **3** MPa
